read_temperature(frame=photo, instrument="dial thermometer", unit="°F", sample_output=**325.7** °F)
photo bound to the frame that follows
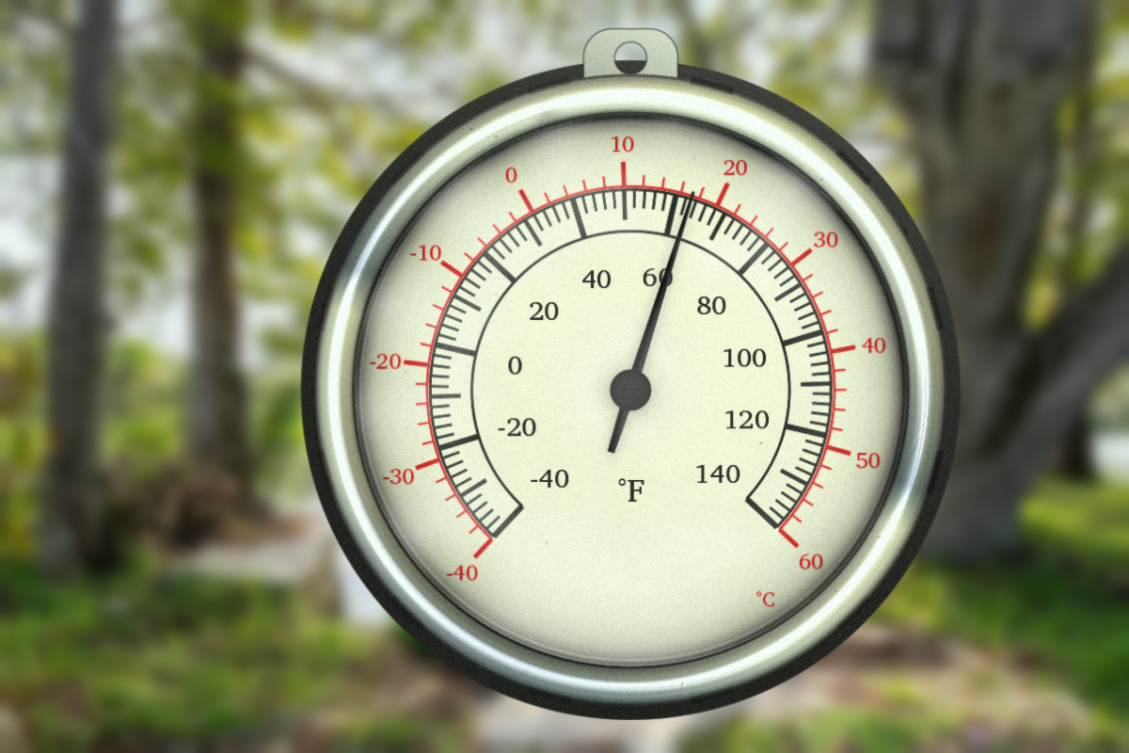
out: **63** °F
